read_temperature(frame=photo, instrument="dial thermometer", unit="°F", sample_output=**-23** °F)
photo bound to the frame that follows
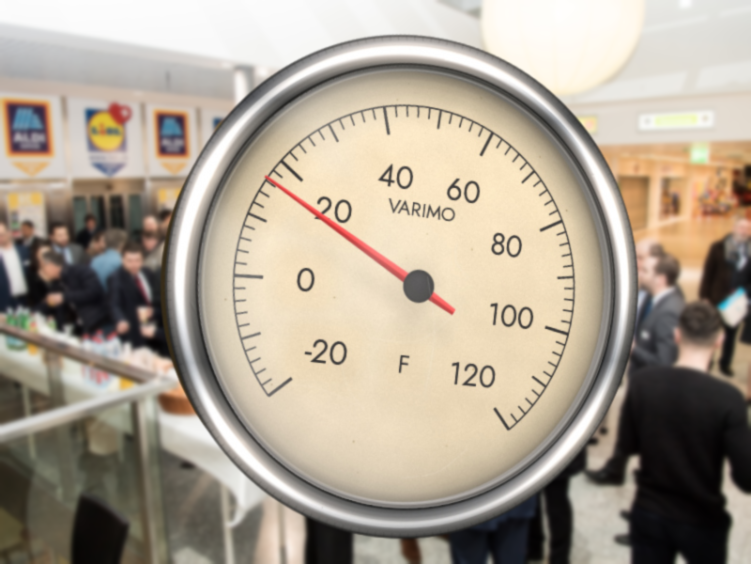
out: **16** °F
